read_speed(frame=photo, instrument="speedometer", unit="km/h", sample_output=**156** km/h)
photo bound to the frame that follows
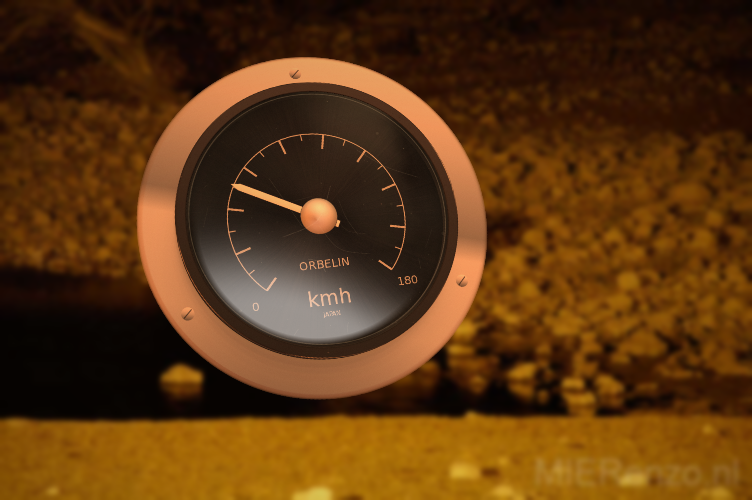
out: **50** km/h
